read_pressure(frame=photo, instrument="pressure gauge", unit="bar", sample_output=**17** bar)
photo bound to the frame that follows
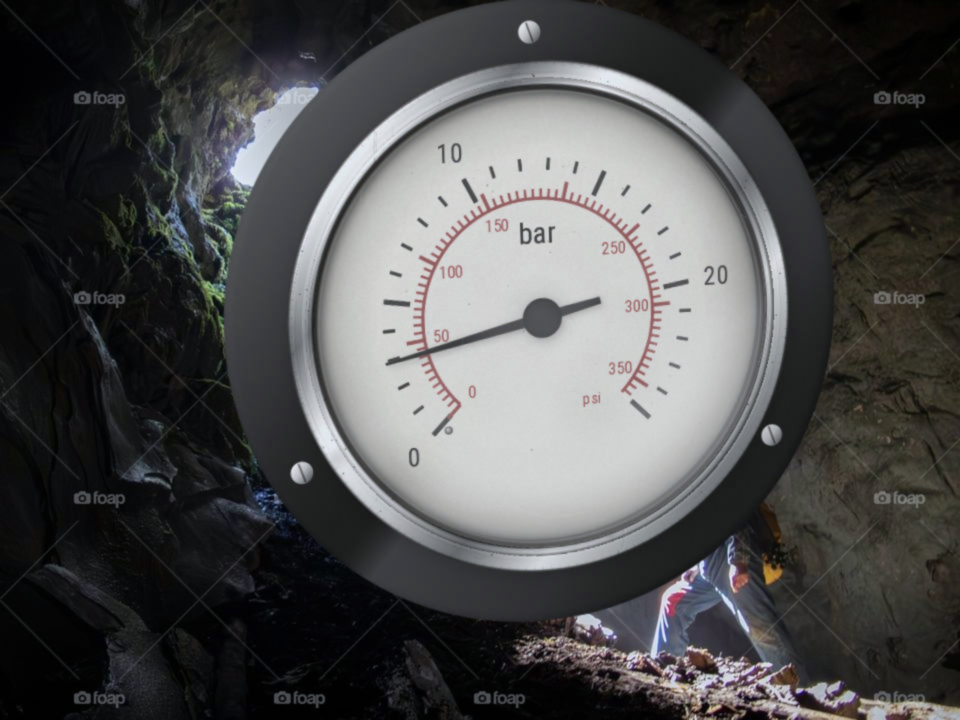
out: **3** bar
